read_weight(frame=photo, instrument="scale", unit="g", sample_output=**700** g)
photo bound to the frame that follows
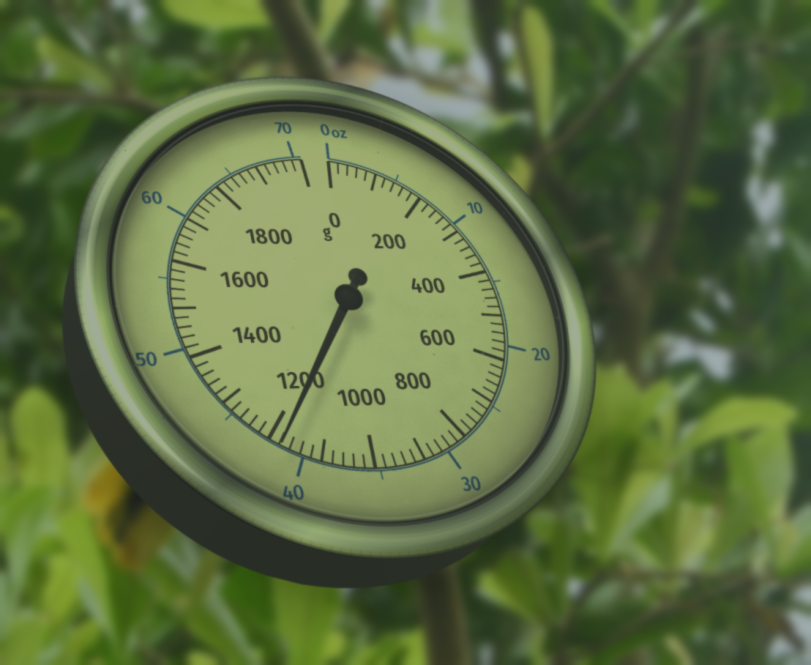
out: **1180** g
